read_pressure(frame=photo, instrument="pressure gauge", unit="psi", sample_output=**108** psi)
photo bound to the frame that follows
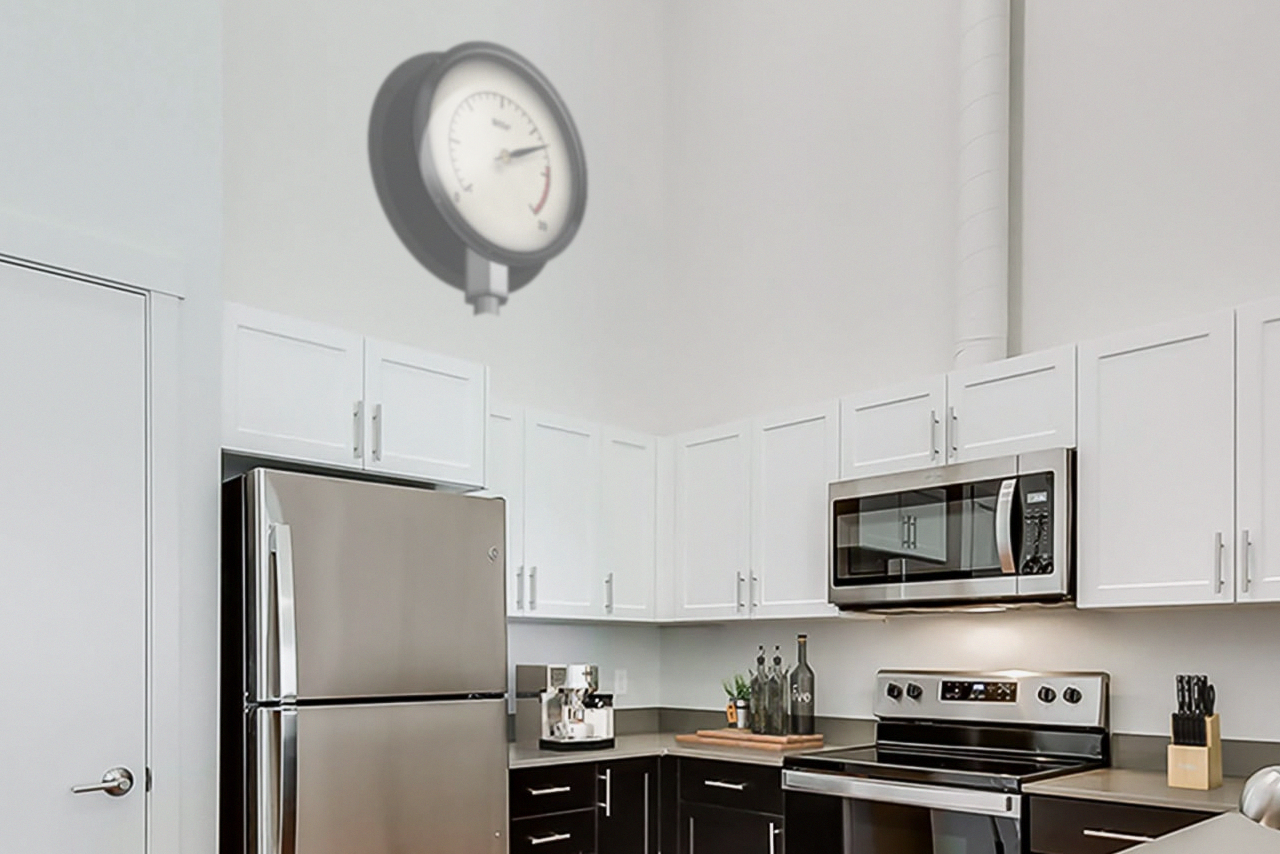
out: **22** psi
